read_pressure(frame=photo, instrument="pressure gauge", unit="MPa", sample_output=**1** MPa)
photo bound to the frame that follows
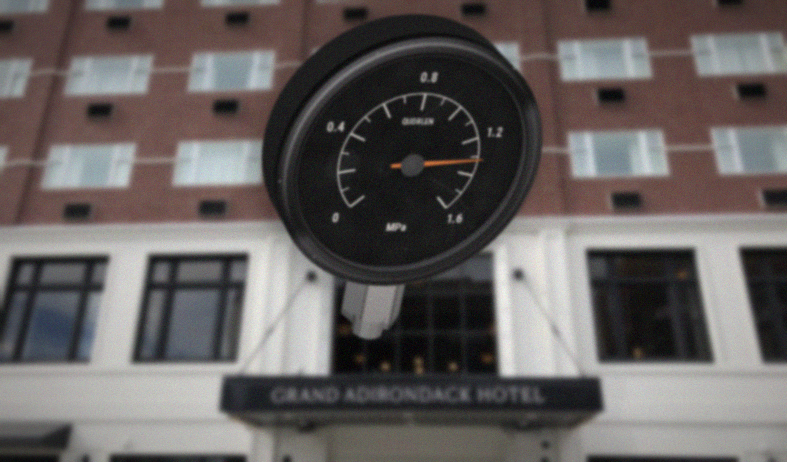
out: **1.3** MPa
